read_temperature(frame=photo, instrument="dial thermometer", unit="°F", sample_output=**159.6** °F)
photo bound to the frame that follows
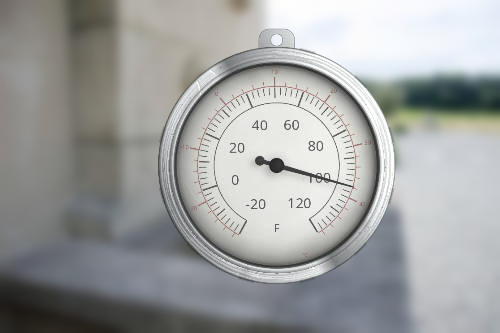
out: **100** °F
